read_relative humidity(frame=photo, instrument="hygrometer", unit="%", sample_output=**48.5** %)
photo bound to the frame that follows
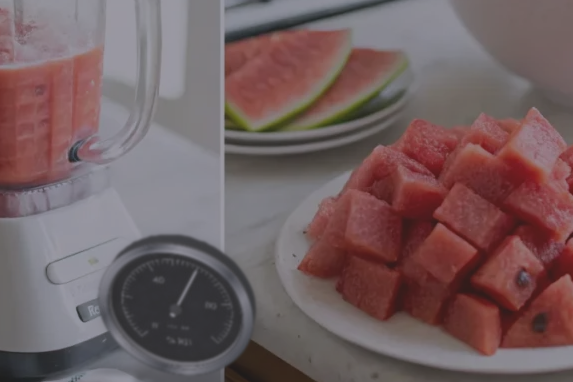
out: **60** %
